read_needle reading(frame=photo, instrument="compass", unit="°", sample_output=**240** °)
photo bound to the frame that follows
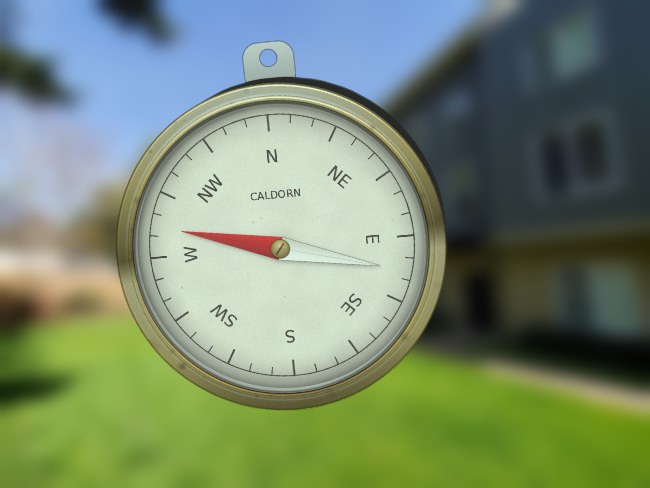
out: **285** °
